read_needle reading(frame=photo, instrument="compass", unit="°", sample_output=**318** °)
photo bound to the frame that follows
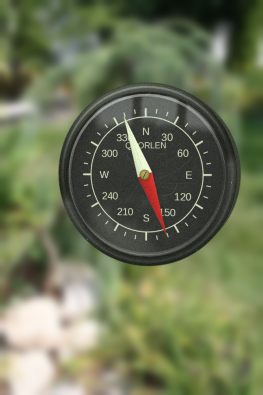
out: **160** °
